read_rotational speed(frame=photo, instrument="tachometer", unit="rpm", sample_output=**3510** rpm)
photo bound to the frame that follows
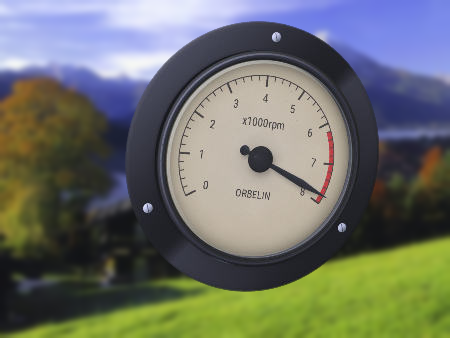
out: **7800** rpm
